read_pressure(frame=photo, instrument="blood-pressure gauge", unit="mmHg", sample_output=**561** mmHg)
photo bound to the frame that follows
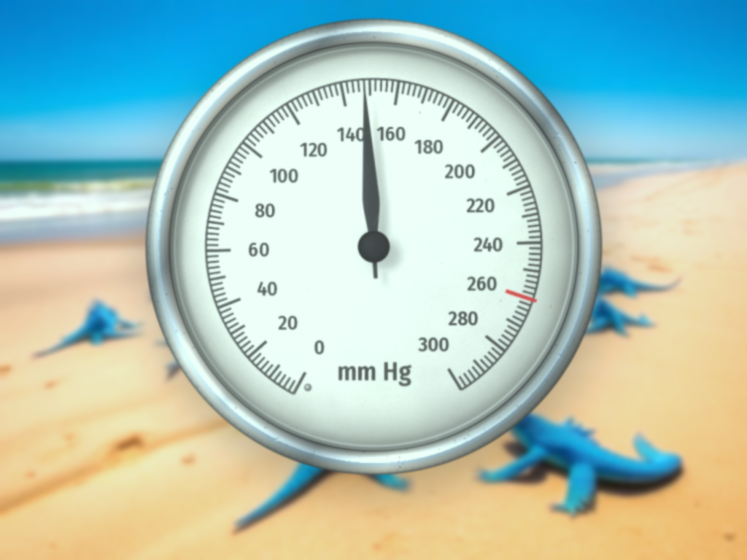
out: **148** mmHg
